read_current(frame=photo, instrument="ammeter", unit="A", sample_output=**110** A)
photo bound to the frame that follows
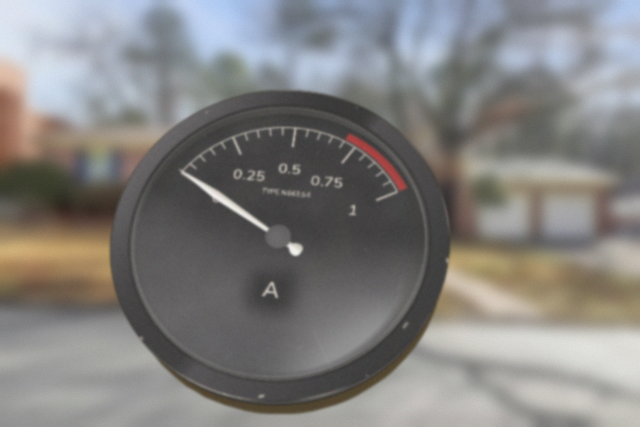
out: **0** A
